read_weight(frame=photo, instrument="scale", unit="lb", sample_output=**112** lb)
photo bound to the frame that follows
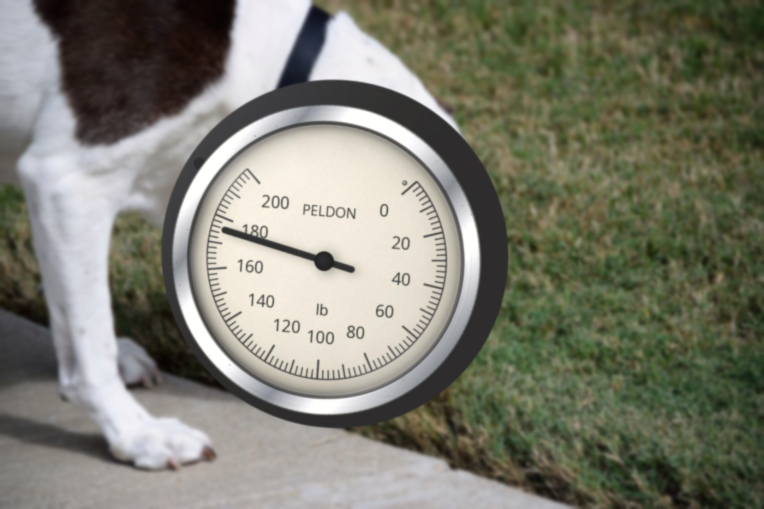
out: **176** lb
